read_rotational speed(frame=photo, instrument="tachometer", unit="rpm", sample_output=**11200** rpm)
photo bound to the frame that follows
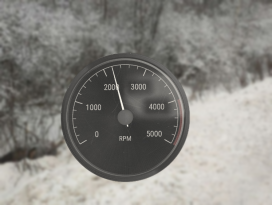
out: **2200** rpm
